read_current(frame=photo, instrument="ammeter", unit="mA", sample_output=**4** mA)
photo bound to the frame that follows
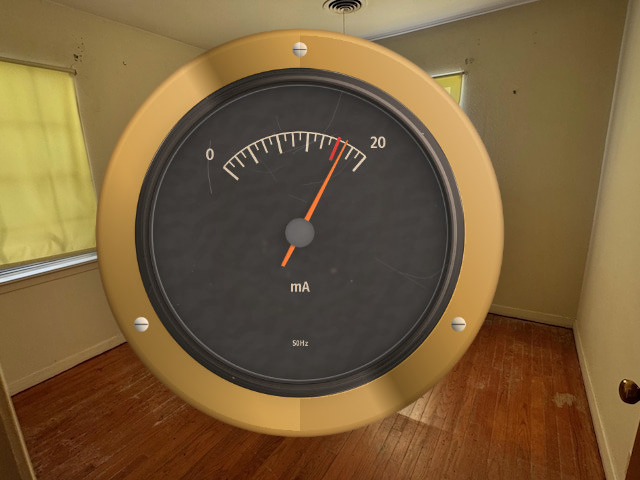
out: **17** mA
